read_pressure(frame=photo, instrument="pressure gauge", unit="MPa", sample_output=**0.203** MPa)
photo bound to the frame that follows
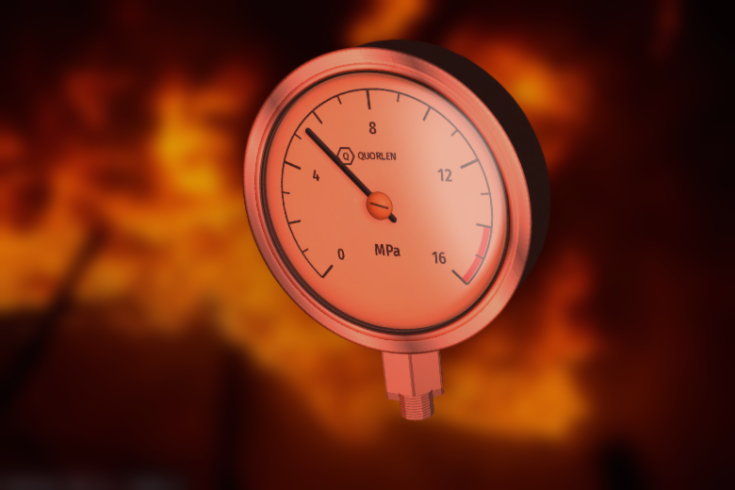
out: **5.5** MPa
